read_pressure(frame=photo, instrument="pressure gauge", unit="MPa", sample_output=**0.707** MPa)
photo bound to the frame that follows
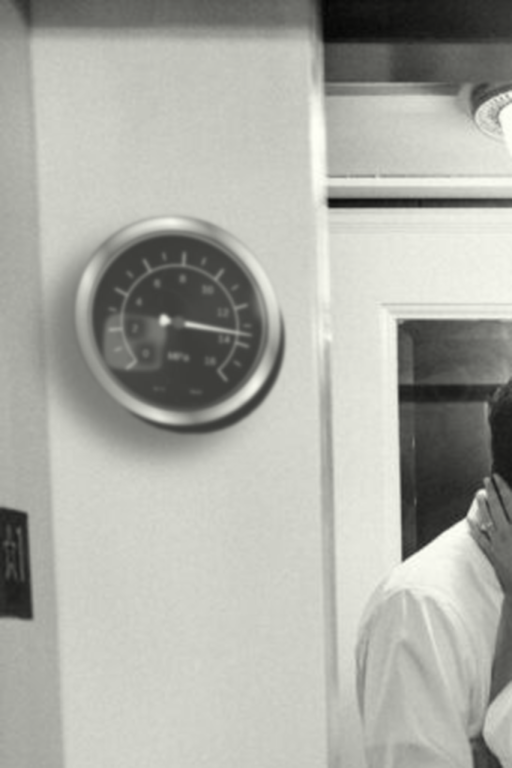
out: **13.5** MPa
